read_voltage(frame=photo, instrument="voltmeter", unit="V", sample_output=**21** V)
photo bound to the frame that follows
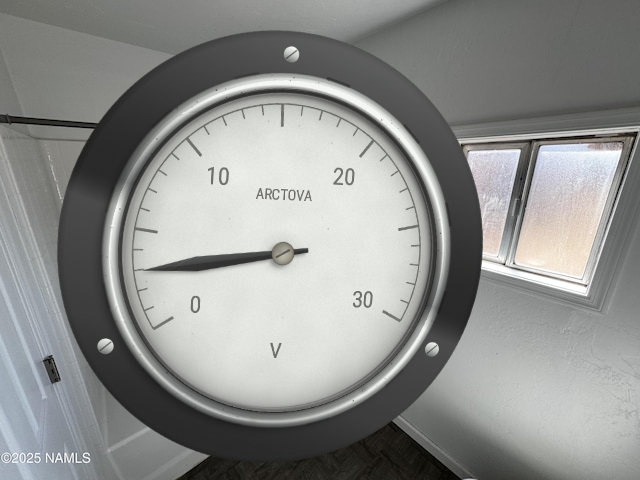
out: **3** V
